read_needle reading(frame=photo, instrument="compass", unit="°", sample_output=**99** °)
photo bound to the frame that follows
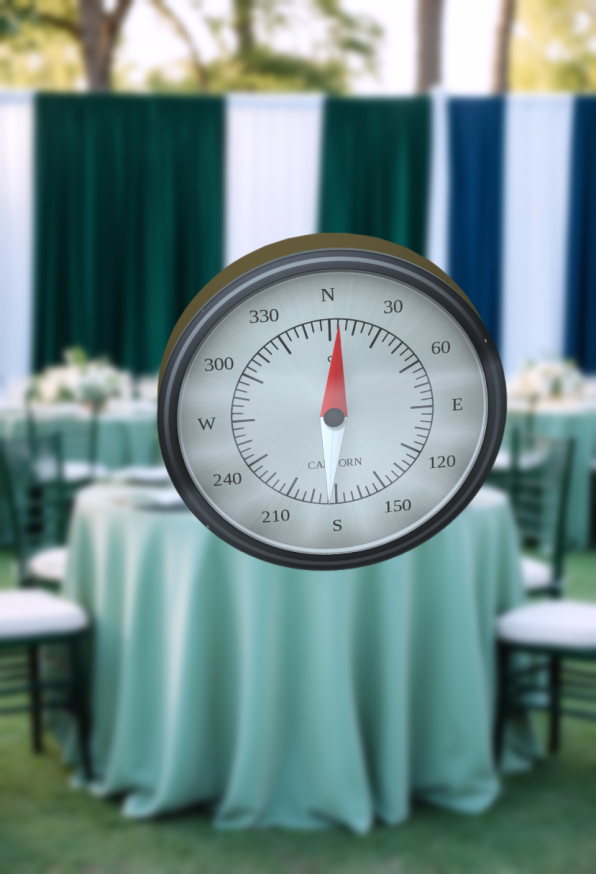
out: **5** °
